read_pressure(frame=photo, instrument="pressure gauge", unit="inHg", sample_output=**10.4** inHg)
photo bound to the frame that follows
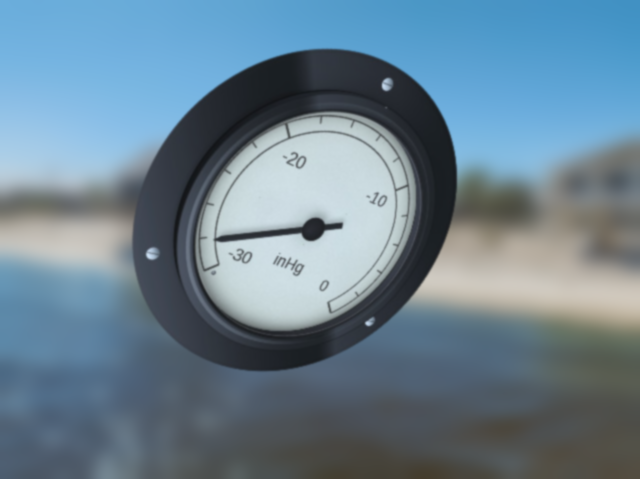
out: **-28** inHg
